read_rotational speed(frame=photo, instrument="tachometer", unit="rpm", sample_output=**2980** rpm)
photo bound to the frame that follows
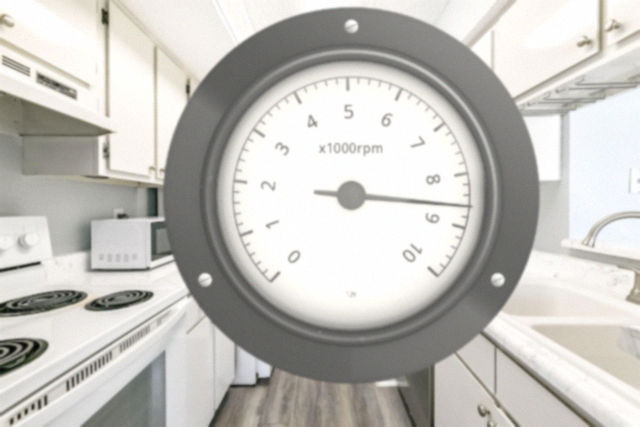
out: **8600** rpm
